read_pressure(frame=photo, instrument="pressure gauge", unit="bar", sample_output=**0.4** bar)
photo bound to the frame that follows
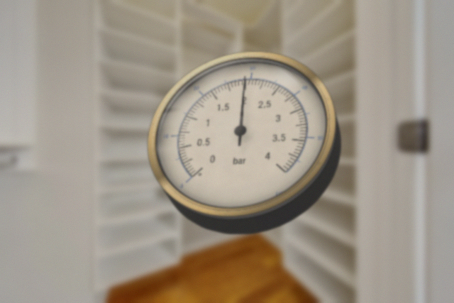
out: **2** bar
